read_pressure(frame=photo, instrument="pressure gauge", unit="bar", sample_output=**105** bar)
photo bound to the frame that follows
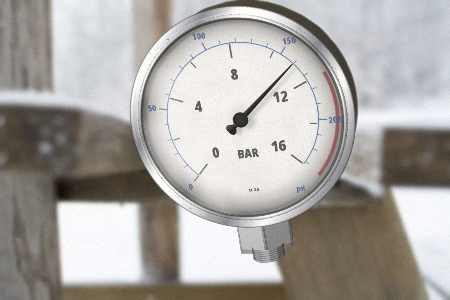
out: **11** bar
